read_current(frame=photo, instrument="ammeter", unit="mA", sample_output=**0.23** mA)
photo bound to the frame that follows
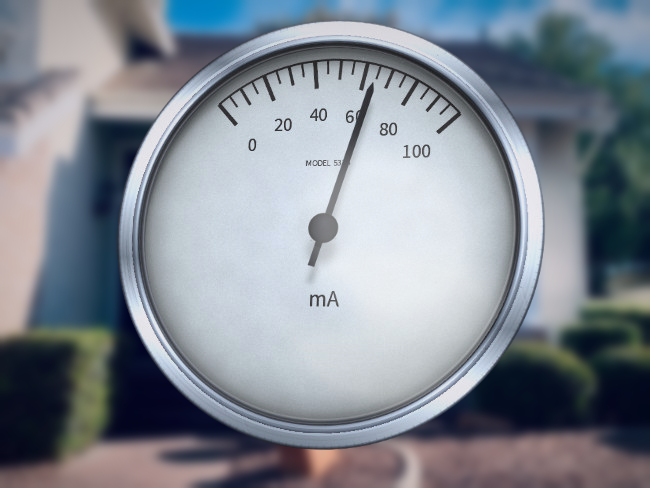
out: **65** mA
